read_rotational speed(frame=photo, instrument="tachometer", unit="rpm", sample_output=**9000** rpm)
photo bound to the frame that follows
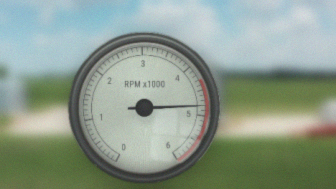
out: **4800** rpm
